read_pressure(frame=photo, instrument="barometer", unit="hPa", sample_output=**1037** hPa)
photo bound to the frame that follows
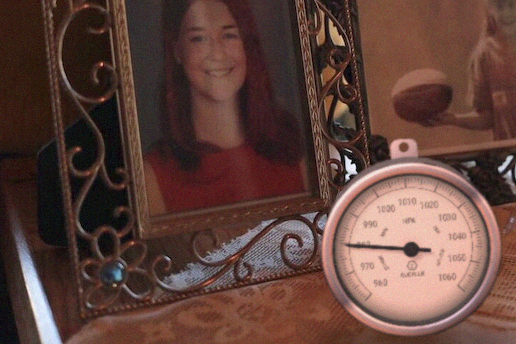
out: **980** hPa
